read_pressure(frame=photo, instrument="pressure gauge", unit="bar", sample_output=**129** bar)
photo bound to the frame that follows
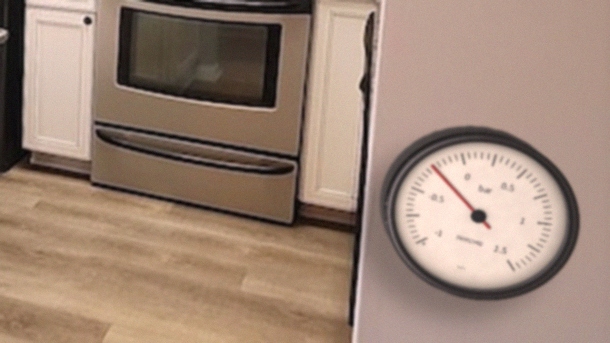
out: **-0.25** bar
